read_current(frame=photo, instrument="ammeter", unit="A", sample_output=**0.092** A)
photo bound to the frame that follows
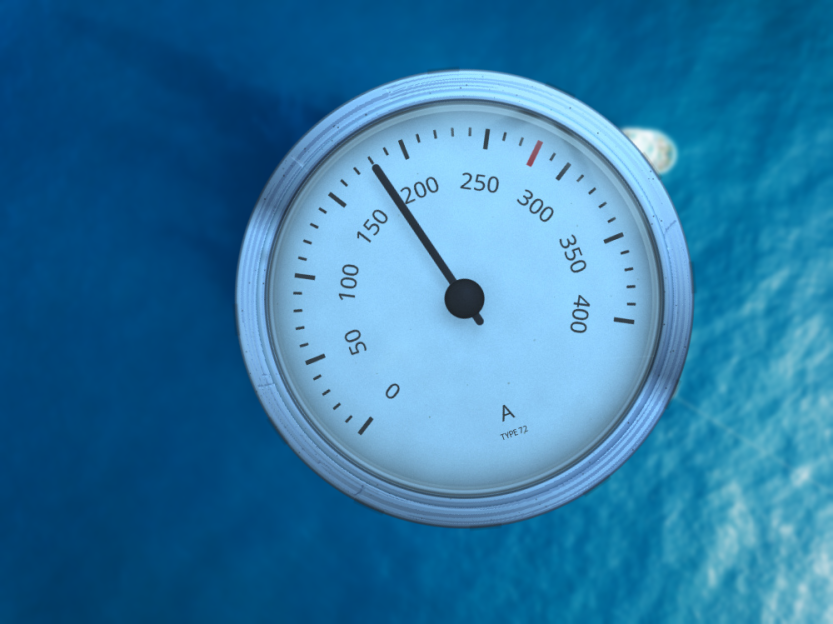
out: **180** A
